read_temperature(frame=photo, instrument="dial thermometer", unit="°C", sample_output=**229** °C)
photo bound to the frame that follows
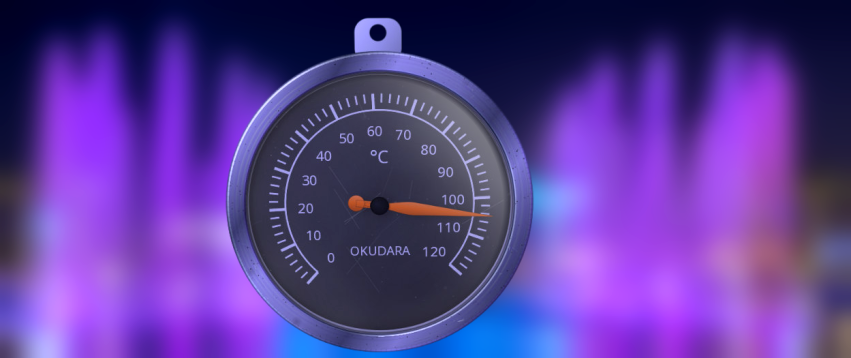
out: **104** °C
